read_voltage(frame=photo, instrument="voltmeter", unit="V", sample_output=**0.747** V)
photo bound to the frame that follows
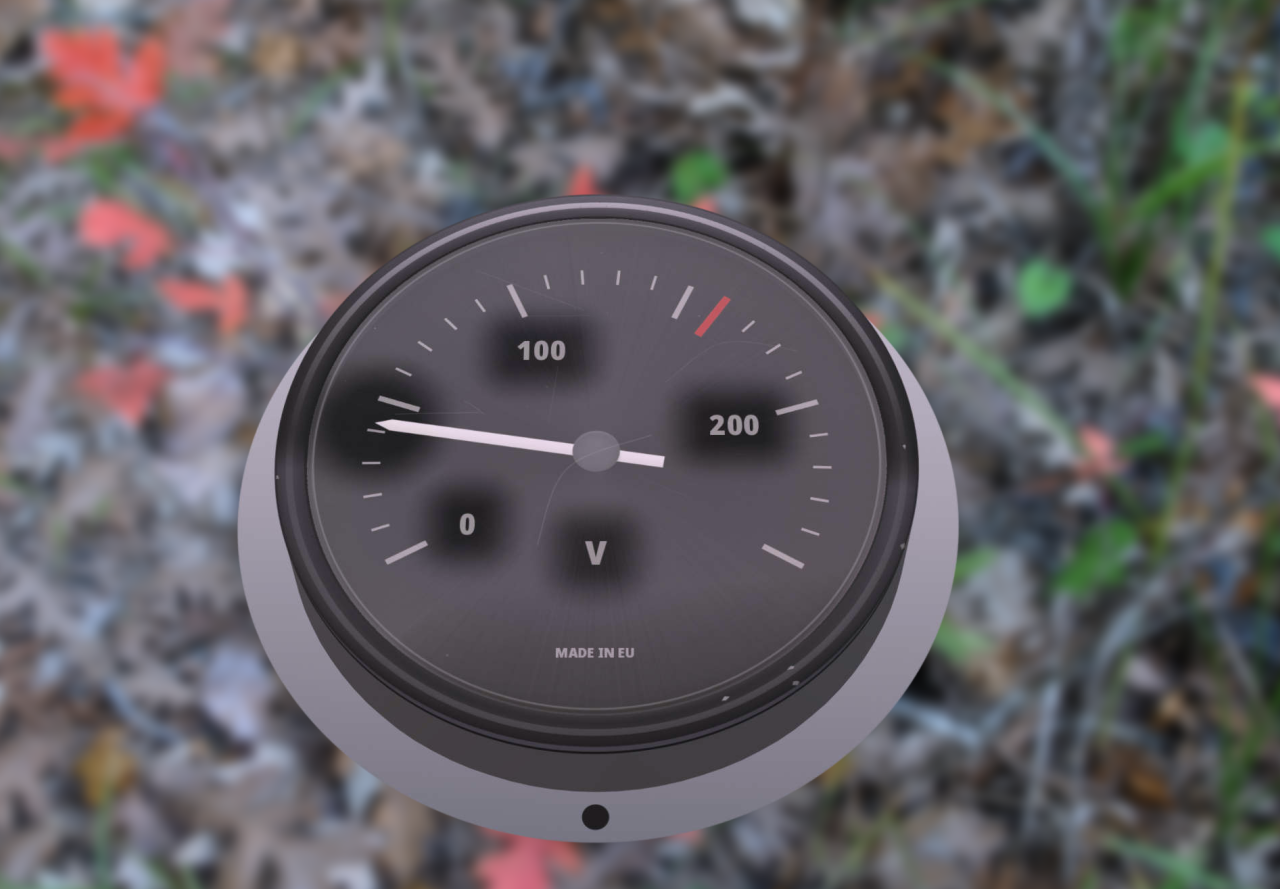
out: **40** V
